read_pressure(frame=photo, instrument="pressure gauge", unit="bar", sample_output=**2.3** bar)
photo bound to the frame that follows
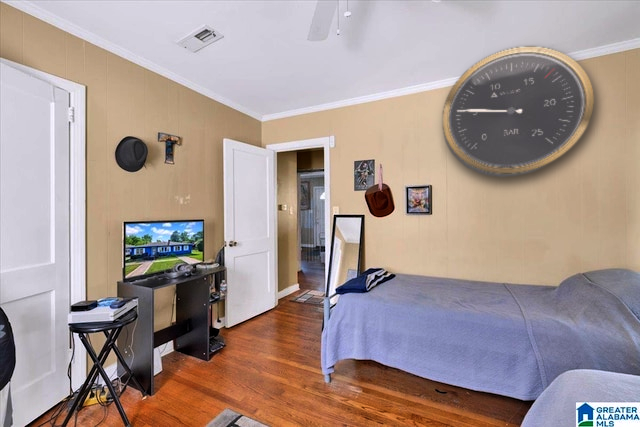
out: **5** bar
